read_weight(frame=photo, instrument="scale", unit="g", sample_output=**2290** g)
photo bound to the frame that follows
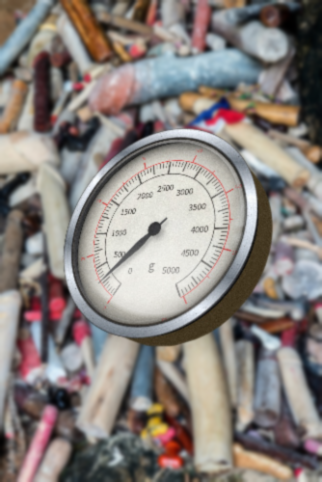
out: **250** g
